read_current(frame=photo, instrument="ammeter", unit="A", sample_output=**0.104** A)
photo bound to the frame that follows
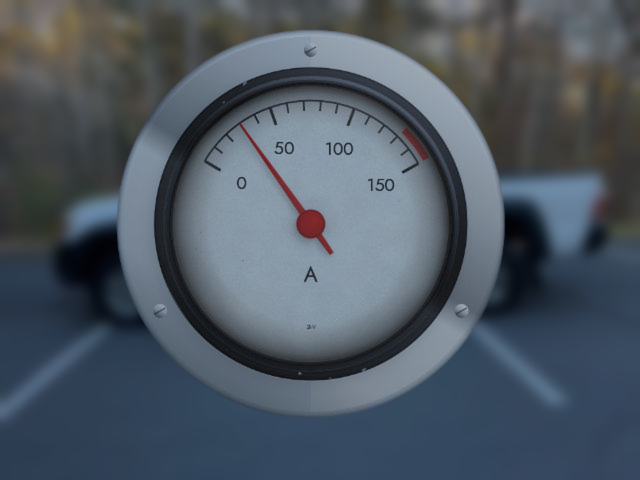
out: **30** A
